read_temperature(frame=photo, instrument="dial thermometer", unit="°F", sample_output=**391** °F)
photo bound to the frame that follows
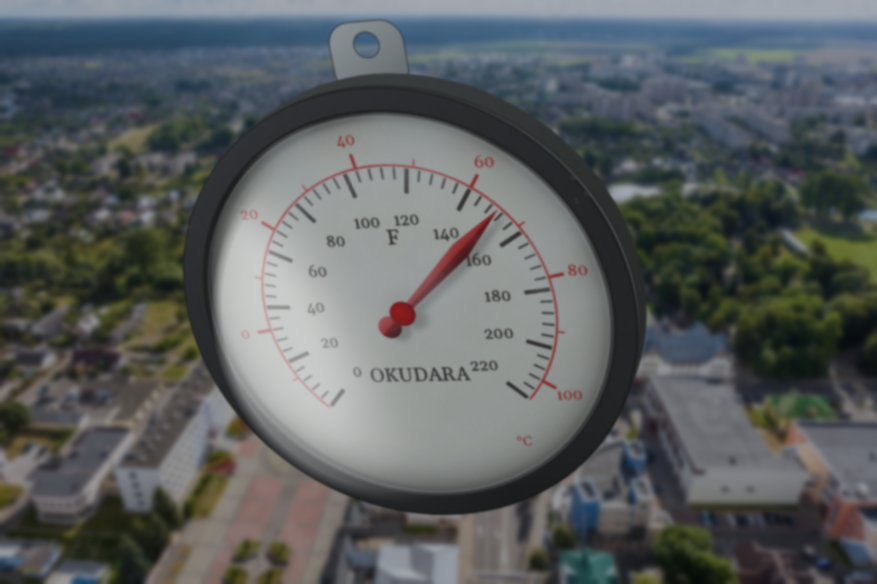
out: **150** °F
